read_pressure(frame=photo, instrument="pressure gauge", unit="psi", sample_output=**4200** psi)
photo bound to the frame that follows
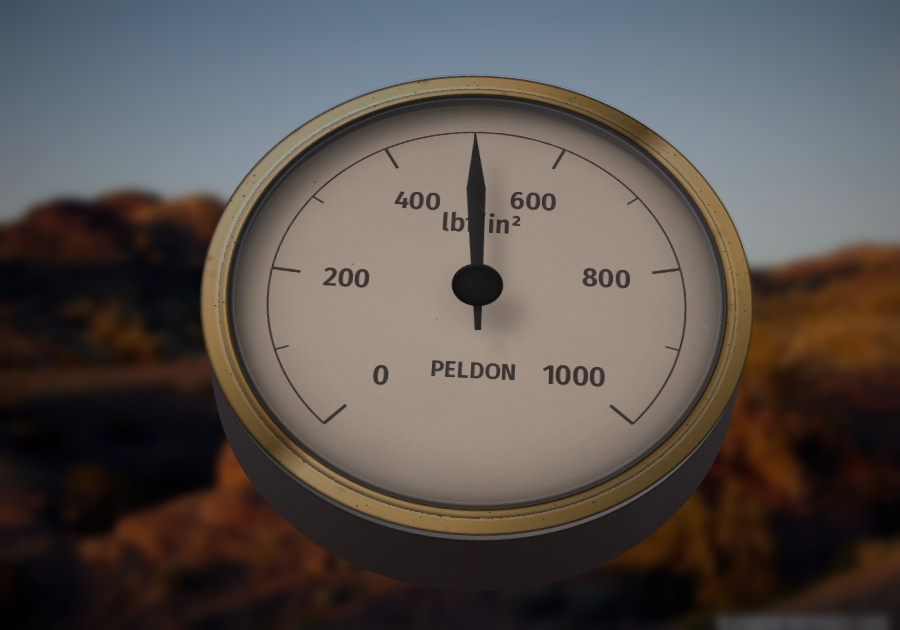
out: **500** psi
